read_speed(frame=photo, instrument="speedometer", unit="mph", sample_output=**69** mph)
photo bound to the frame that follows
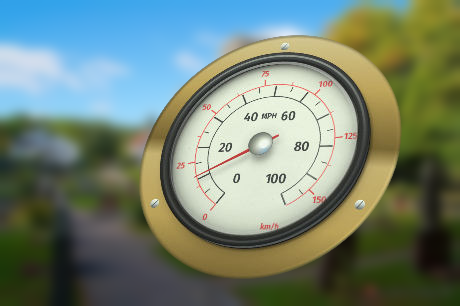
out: **10** mph
